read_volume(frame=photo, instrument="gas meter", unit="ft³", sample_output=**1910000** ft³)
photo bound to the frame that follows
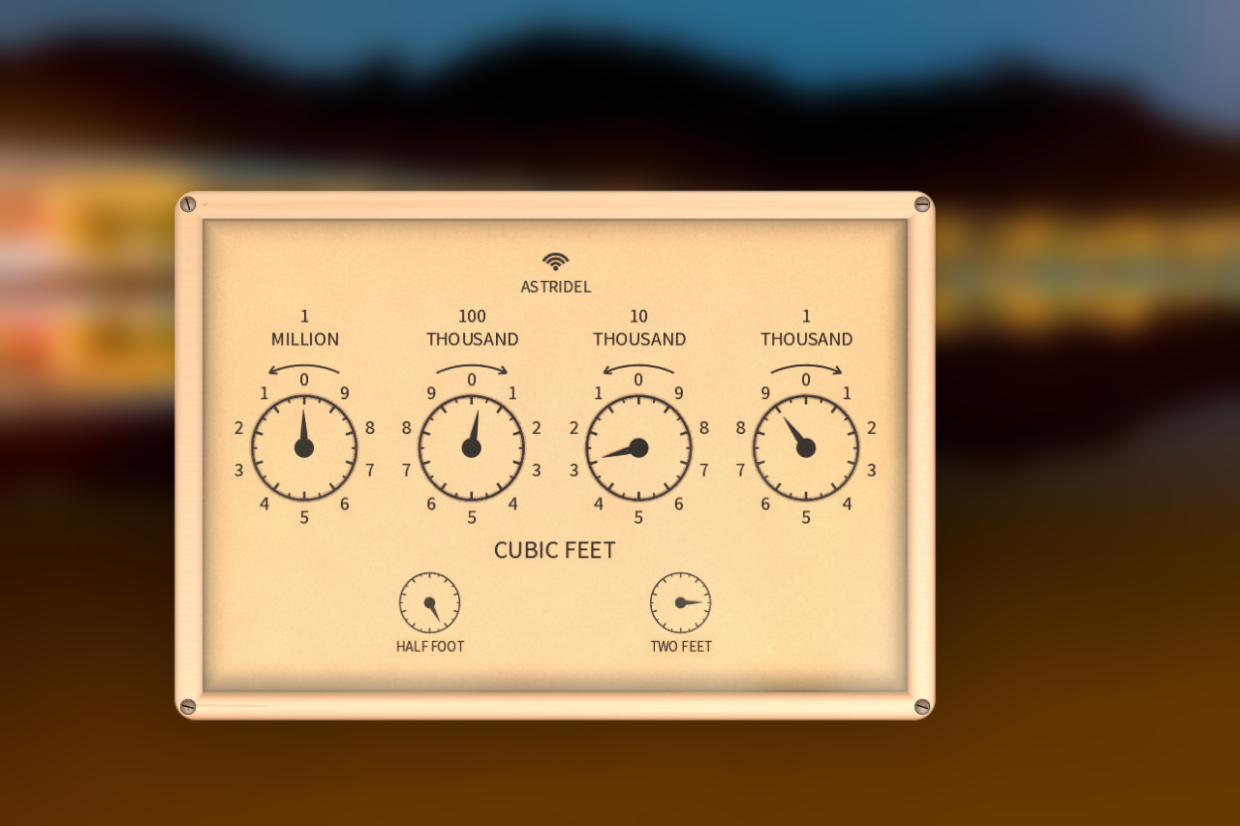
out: **2900** ft³
